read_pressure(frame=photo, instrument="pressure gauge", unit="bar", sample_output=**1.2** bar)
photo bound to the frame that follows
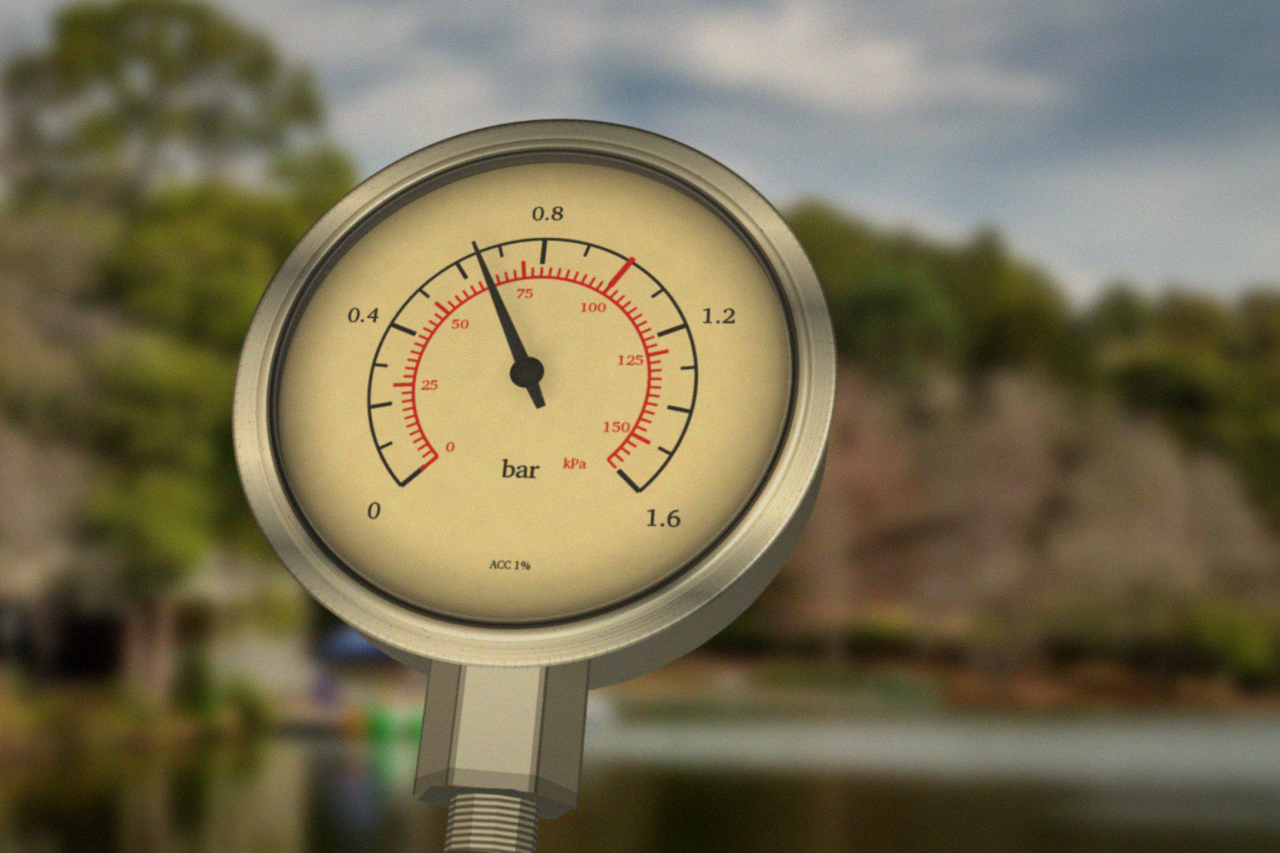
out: **0.65** bar
